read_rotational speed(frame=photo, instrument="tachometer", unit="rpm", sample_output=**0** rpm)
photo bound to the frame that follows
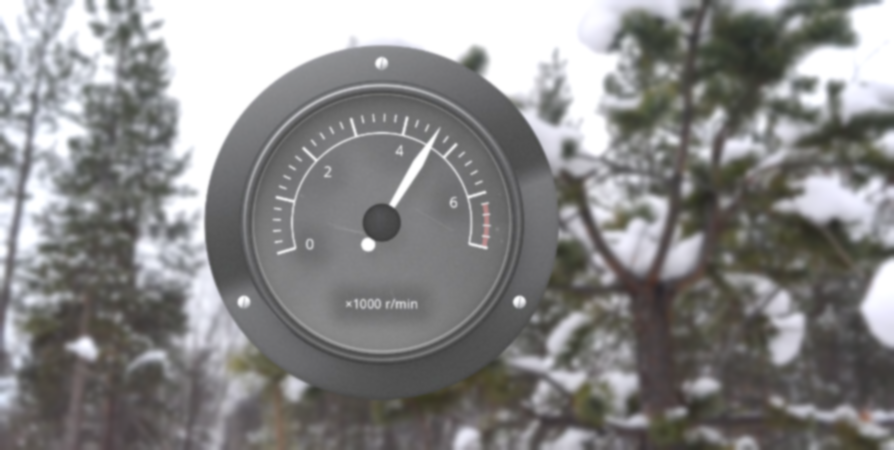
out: **4600** rpm
